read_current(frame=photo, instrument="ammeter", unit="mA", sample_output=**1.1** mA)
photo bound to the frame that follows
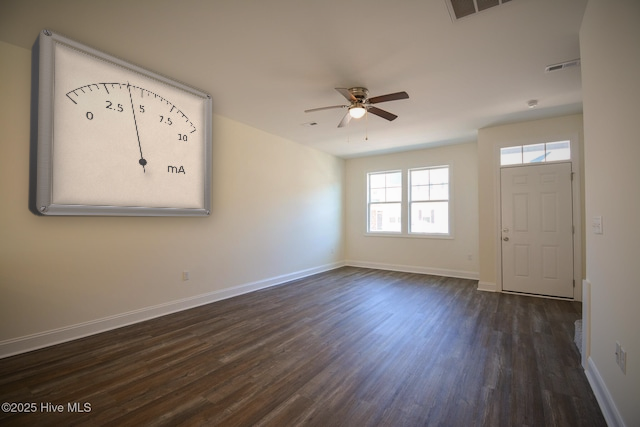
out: **4** mA
